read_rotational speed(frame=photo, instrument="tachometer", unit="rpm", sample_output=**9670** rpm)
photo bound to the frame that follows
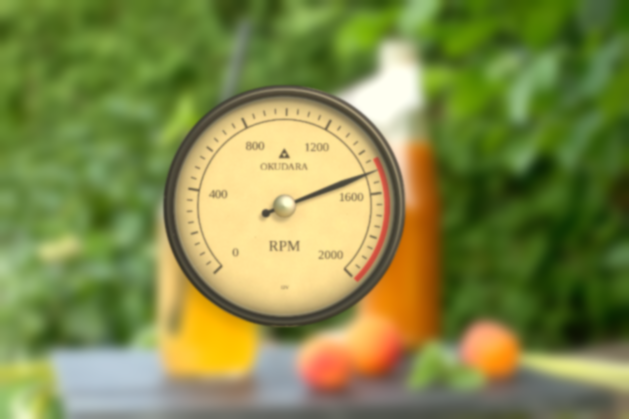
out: **1500** rpm
